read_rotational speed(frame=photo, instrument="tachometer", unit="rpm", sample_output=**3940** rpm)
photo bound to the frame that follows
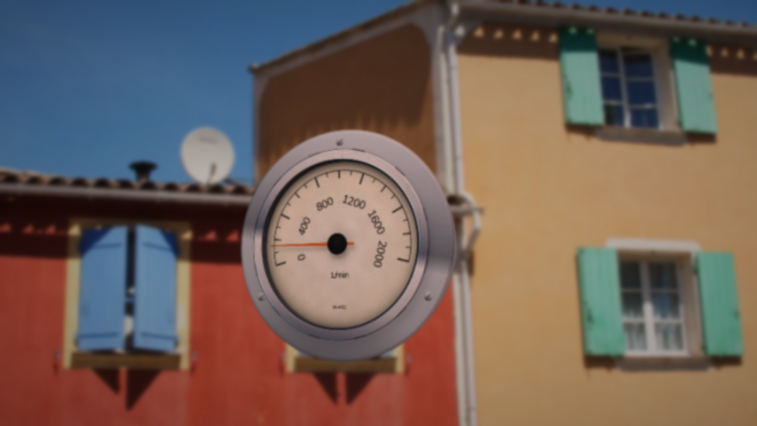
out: **150** rpm
